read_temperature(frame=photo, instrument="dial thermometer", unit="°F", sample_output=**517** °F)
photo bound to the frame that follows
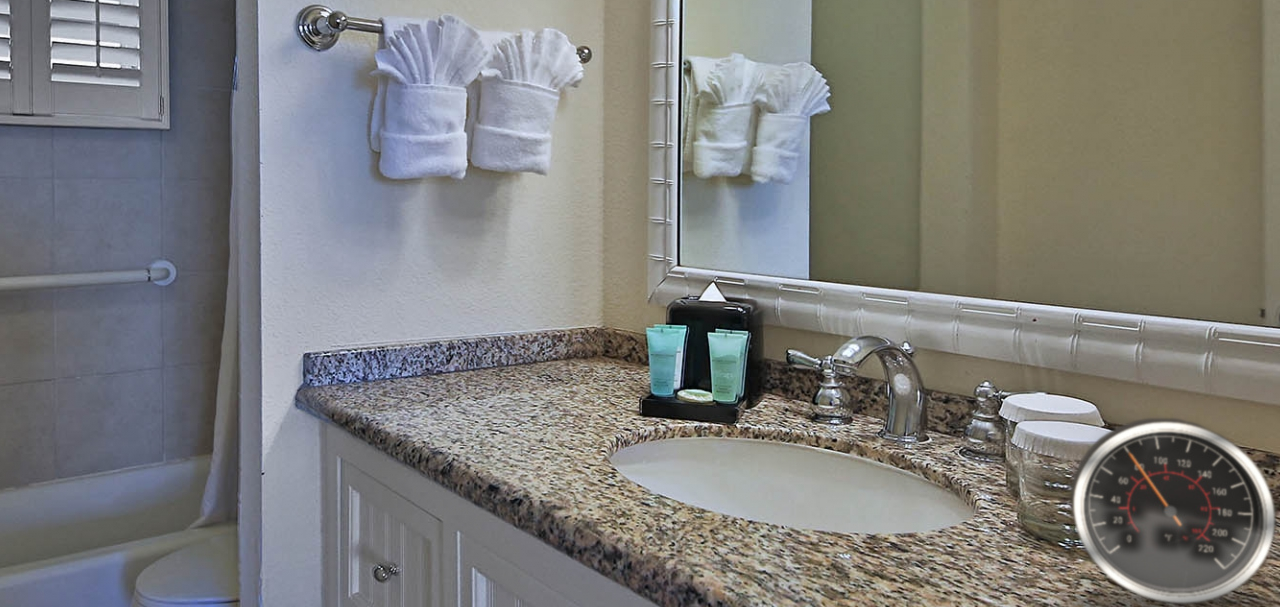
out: **80** °F
